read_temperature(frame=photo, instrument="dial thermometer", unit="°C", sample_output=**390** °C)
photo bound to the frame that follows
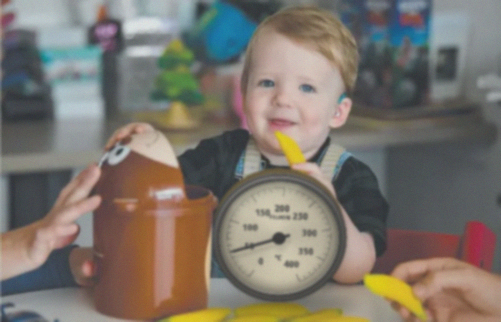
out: **50** °C
